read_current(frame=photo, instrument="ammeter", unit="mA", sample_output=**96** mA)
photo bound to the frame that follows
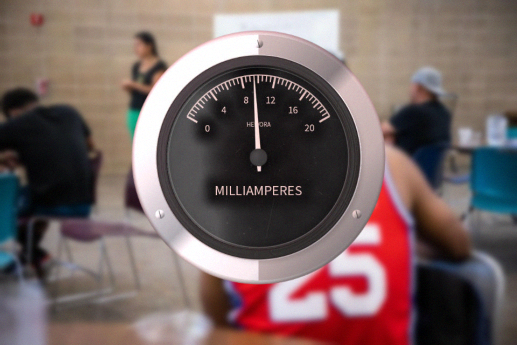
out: **9.5** mA
